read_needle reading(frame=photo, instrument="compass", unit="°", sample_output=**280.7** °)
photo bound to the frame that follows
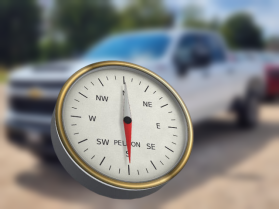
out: **180** °
